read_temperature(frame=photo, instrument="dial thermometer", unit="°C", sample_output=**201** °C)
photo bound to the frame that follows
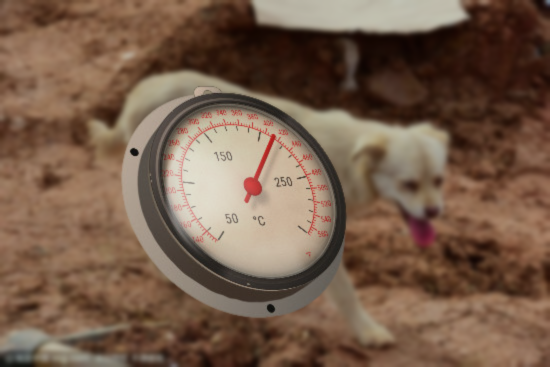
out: **210** °C
